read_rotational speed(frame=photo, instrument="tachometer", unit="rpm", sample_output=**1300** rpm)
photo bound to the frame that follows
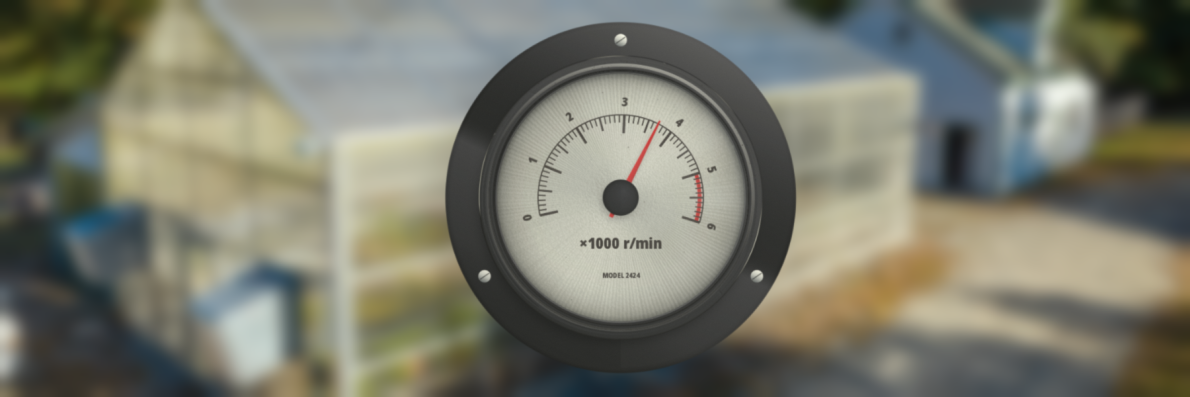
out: **3700** rpm
